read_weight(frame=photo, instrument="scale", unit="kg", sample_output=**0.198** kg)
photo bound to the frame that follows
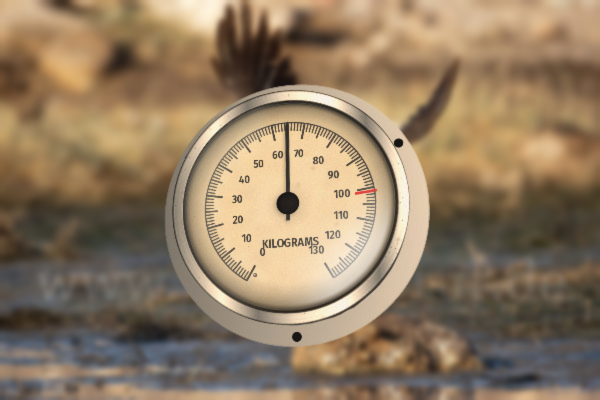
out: **65** kg
